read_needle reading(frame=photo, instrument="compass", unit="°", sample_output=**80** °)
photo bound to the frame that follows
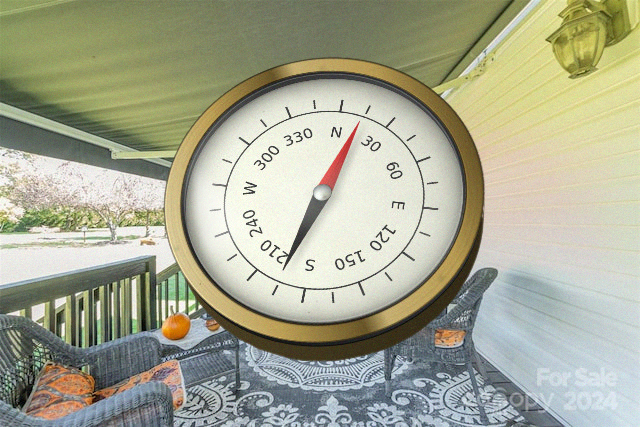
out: **15** °
